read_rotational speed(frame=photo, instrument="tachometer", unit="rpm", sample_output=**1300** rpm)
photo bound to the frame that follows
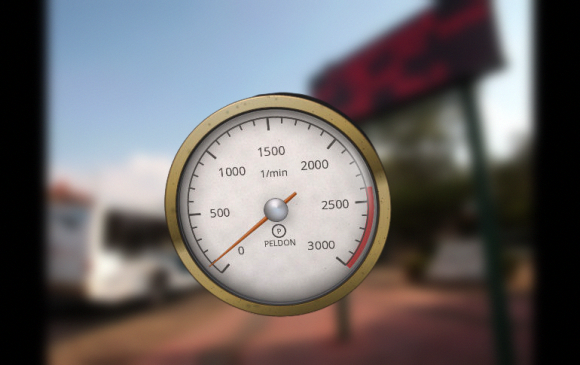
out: **100** rpm
